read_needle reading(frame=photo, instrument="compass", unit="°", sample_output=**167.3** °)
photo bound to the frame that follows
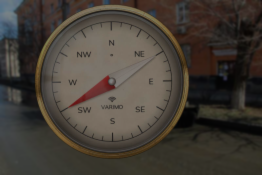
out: **240** °
